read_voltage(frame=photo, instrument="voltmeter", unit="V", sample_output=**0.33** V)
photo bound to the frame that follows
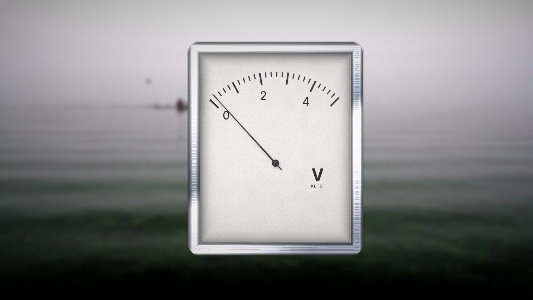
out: **0.2** V
